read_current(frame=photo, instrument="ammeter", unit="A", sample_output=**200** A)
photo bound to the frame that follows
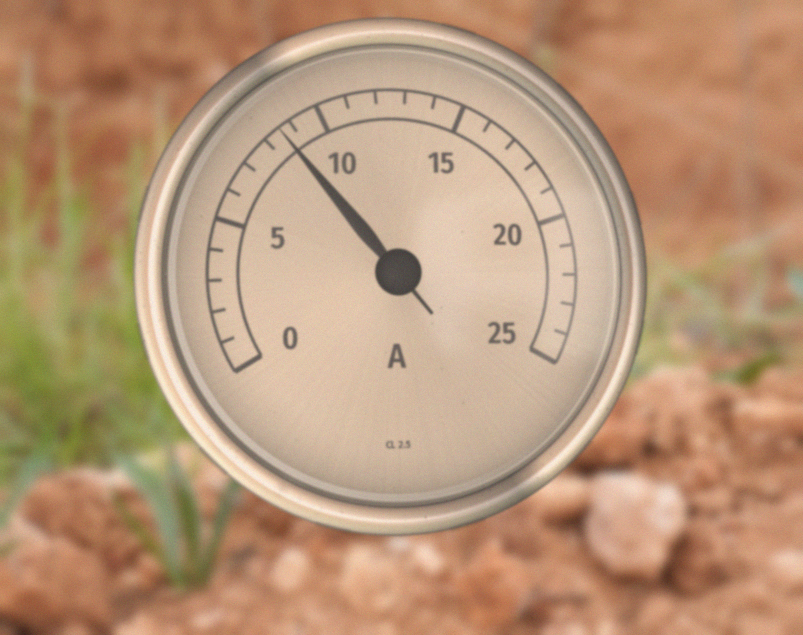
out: **8.5** A
